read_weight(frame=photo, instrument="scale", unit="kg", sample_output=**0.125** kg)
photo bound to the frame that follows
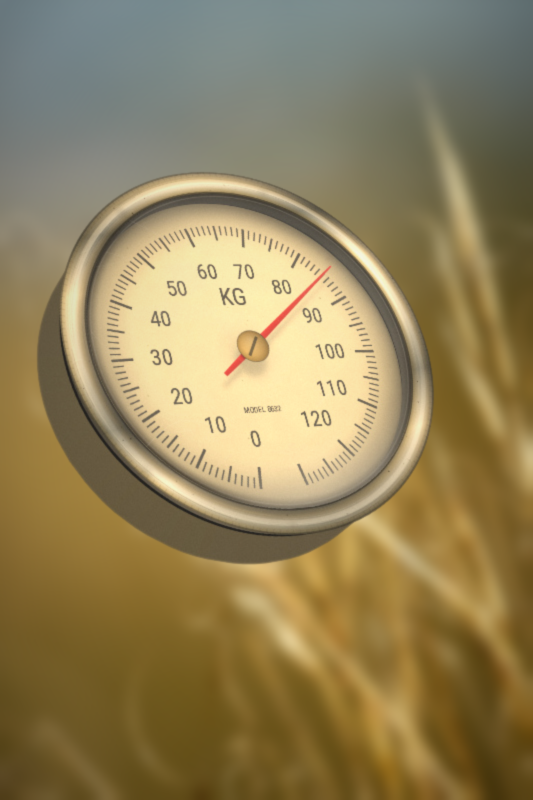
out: **85** kg
